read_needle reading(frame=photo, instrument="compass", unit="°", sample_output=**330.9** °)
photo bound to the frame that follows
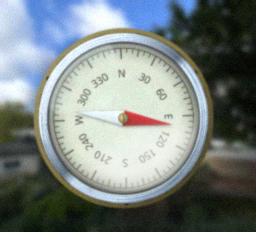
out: **100** °
